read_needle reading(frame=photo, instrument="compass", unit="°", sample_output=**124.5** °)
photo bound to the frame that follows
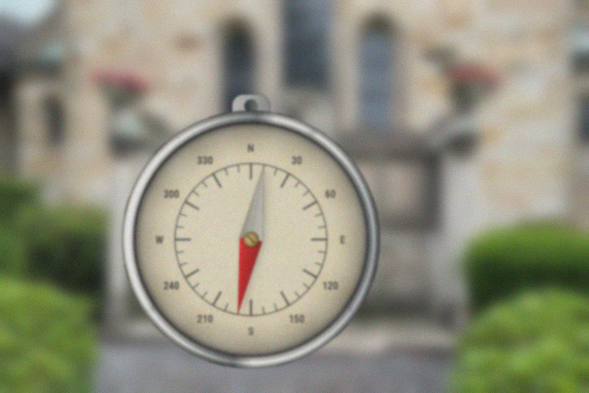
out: **190** °
